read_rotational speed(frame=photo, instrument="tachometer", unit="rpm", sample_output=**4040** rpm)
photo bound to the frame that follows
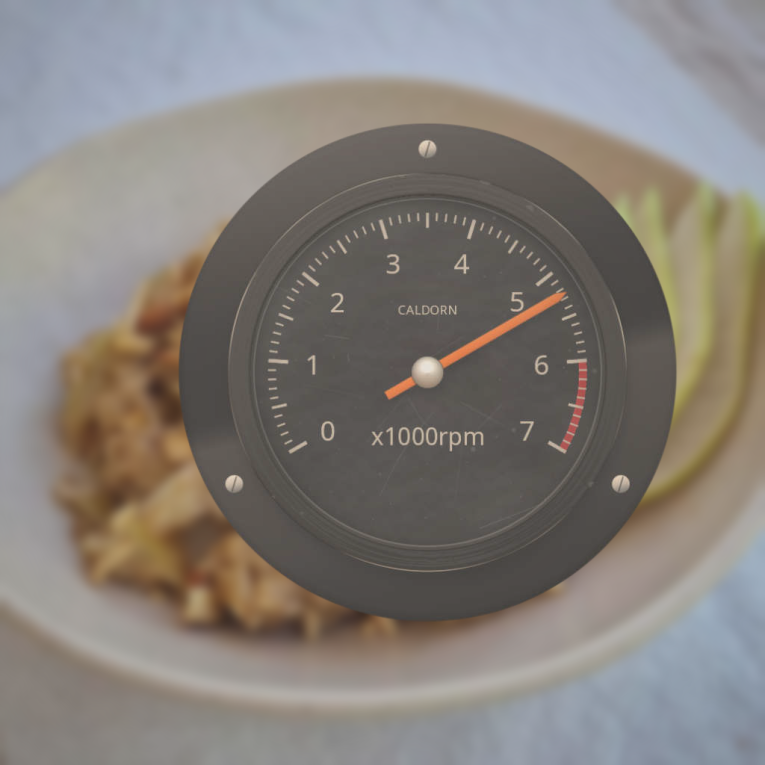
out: **5250** rpm
